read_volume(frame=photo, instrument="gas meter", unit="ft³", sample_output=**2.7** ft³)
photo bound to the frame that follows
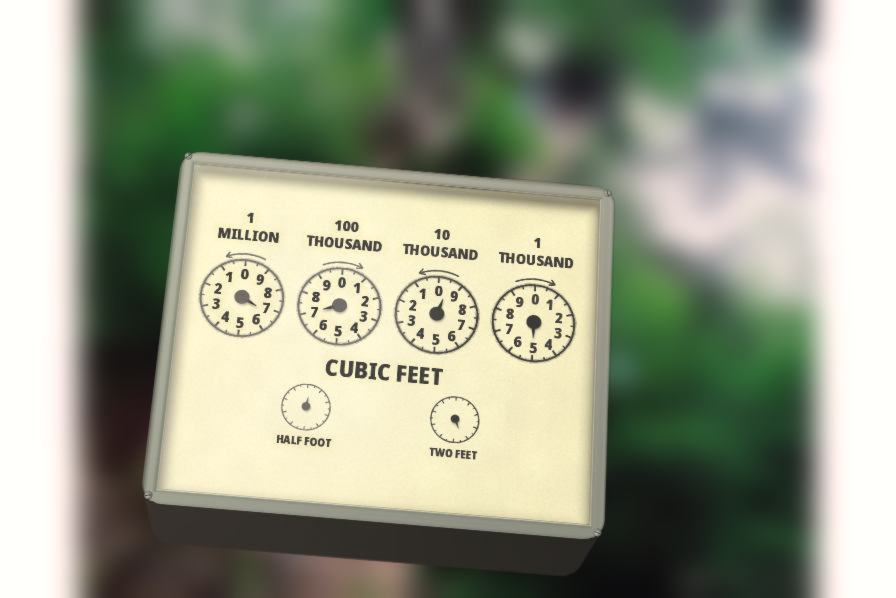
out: **669500** ft³
